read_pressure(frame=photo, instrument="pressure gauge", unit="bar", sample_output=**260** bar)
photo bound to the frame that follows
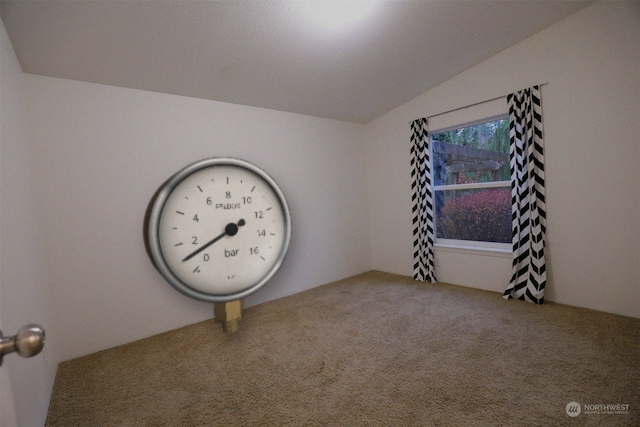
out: **1** bar
